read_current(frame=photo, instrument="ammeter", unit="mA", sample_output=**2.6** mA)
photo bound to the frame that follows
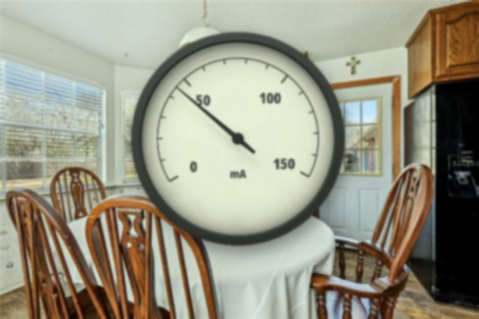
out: **45** mA
